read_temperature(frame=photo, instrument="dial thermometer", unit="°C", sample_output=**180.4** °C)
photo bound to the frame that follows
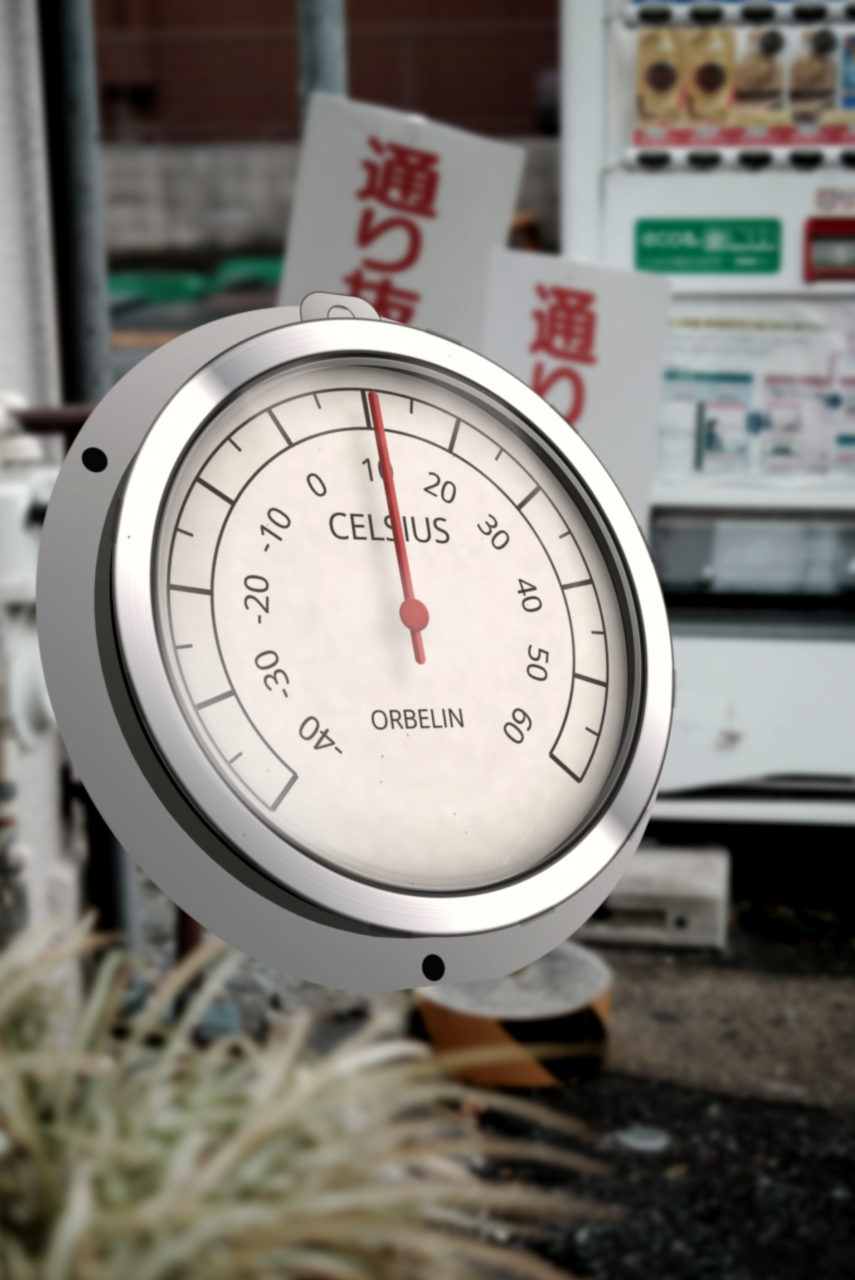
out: **10** °C
